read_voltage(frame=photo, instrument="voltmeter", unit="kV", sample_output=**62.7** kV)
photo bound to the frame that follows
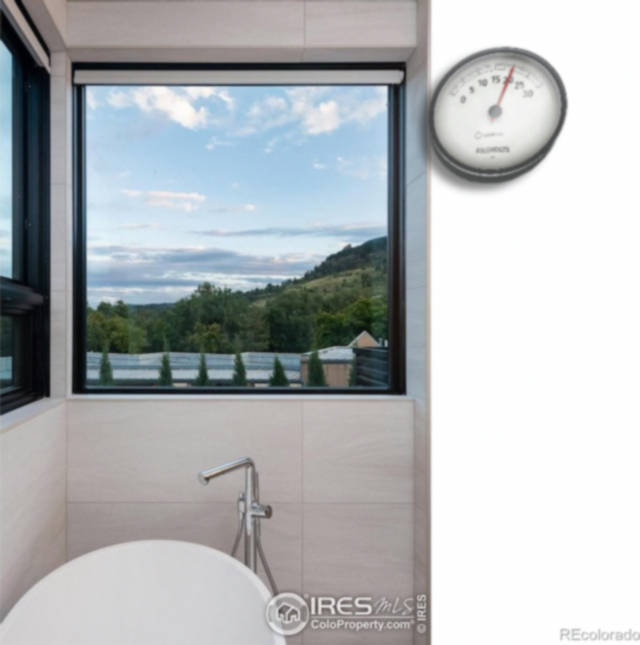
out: **20** kV
